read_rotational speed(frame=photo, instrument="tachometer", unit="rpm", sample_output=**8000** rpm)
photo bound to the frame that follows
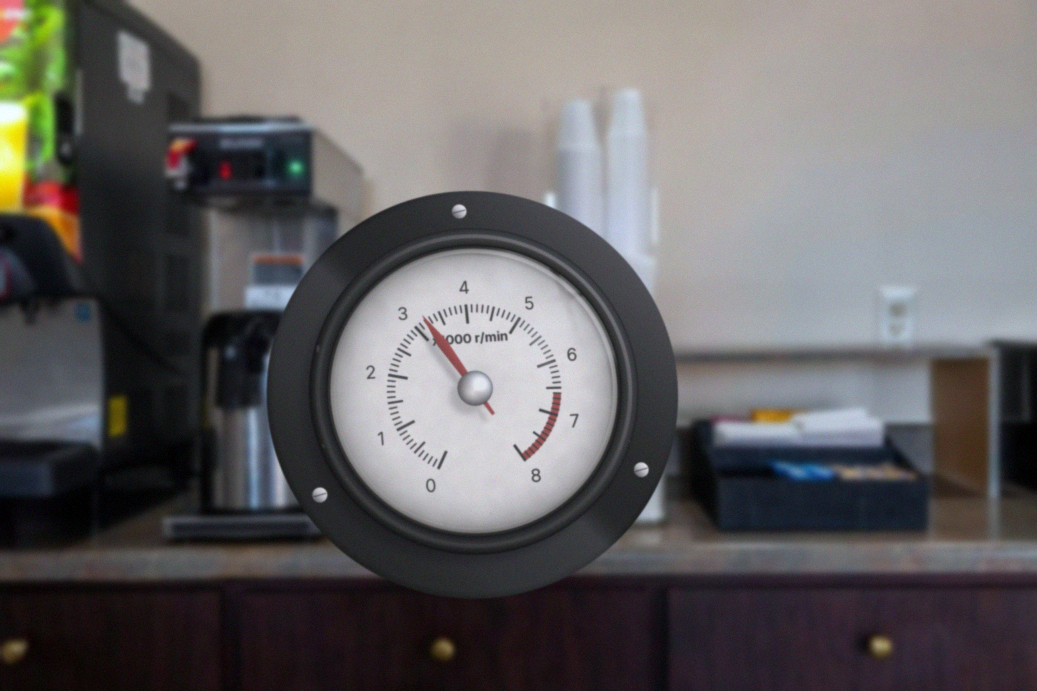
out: **3200** rpm
